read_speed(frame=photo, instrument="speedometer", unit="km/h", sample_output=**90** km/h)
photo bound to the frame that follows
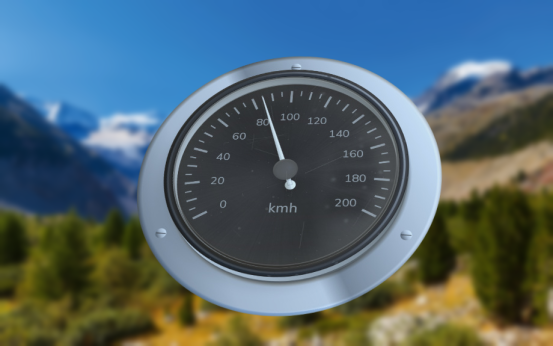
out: **85** km/h
